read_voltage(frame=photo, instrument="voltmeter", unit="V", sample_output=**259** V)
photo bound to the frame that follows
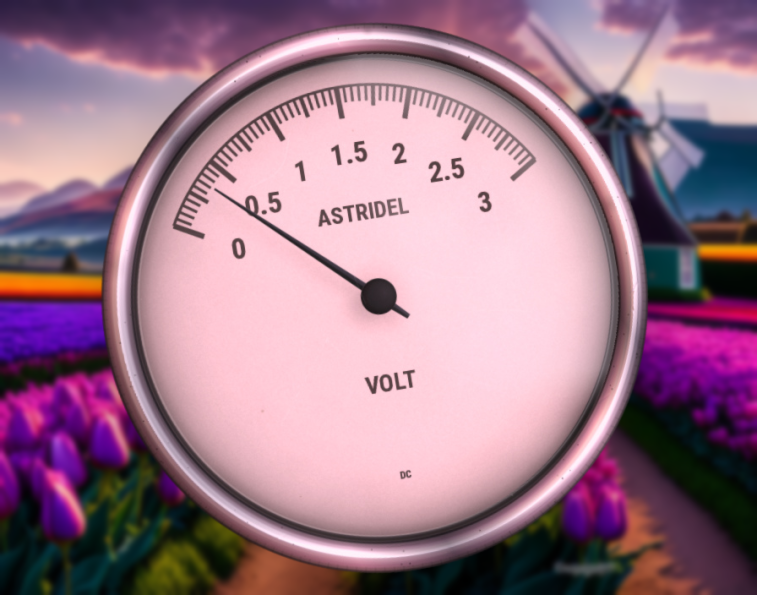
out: **0.35** V
